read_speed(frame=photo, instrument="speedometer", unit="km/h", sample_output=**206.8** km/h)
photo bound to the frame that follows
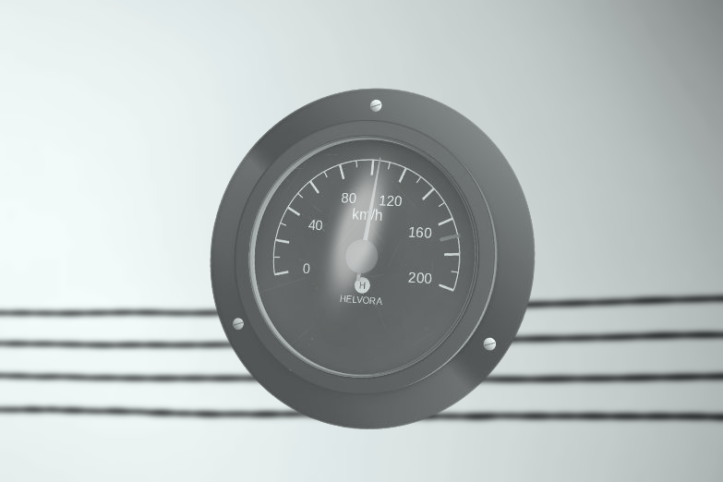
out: **105** km/h
